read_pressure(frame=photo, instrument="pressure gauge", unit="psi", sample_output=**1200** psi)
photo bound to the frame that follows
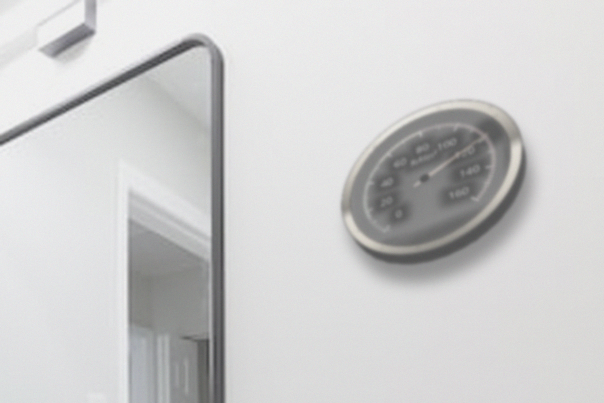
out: **120** psi
